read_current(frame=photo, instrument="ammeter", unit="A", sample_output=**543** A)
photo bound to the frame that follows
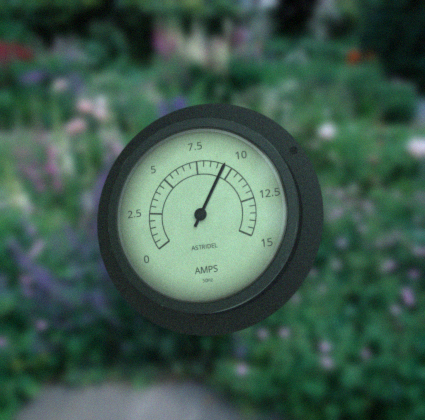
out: **9.5** A
